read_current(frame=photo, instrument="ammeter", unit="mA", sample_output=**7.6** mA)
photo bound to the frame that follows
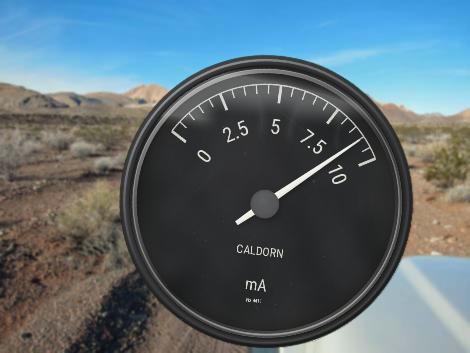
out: **9** mA
